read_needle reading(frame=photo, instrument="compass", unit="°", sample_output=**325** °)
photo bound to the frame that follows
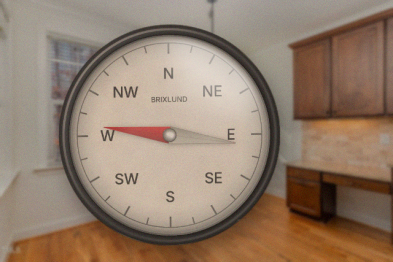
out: **277.5** °
